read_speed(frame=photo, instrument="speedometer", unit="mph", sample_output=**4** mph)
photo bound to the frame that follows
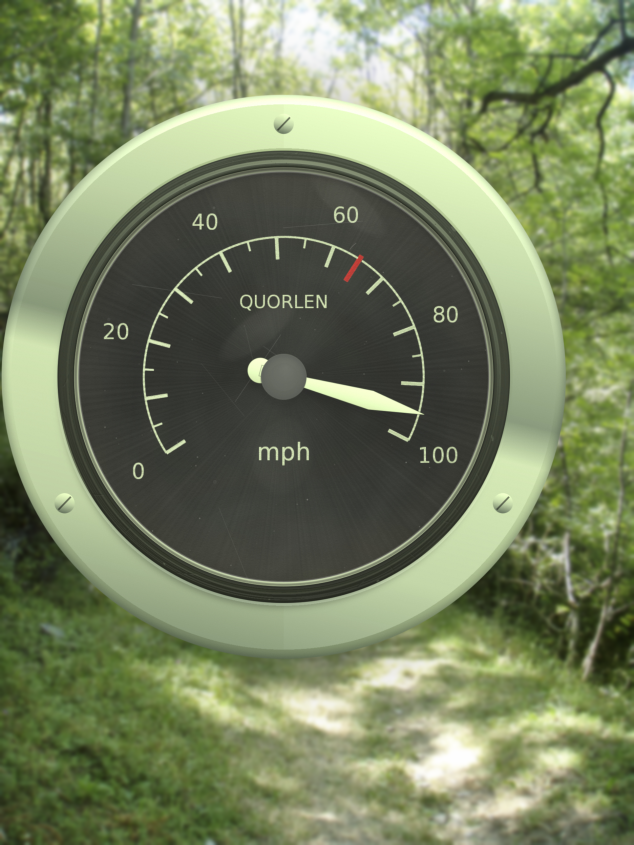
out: **95** mph
